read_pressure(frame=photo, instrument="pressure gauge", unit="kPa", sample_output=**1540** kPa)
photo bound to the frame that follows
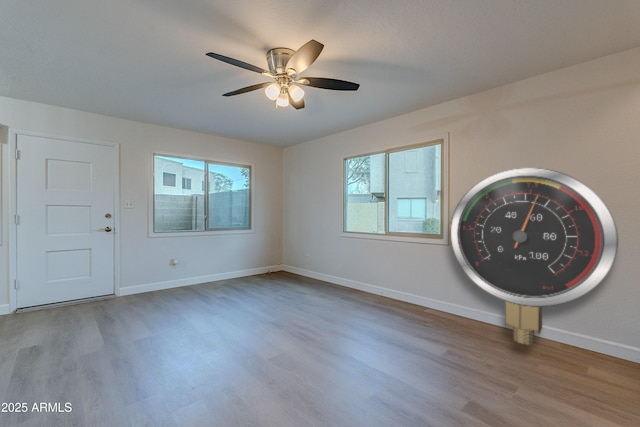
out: **55** kPa
